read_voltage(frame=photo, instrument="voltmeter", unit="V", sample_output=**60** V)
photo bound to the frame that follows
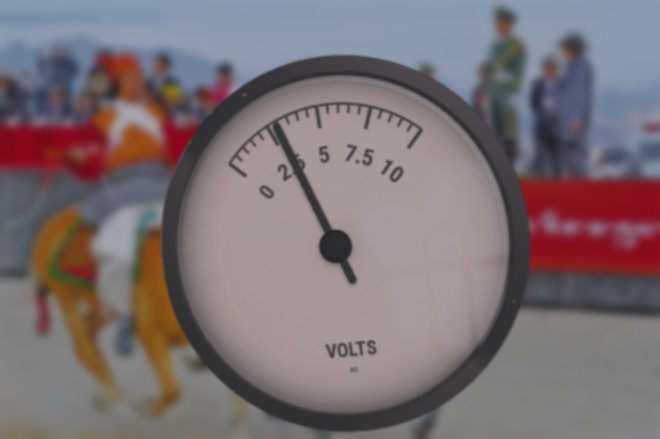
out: **3** V
